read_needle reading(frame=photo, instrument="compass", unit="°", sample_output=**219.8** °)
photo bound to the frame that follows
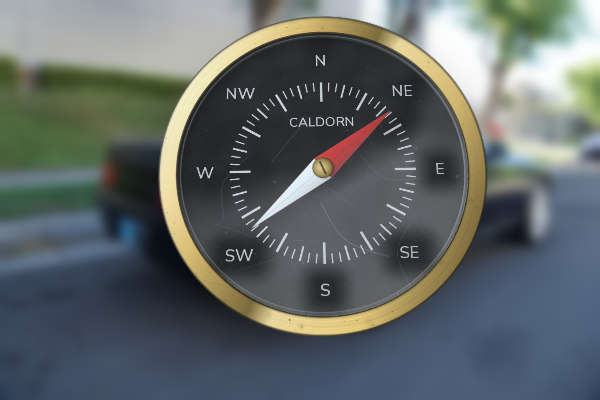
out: **50** °
